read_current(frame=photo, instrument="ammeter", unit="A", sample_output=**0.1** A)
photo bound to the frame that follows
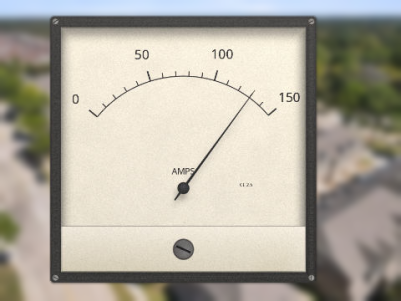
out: **130** A
